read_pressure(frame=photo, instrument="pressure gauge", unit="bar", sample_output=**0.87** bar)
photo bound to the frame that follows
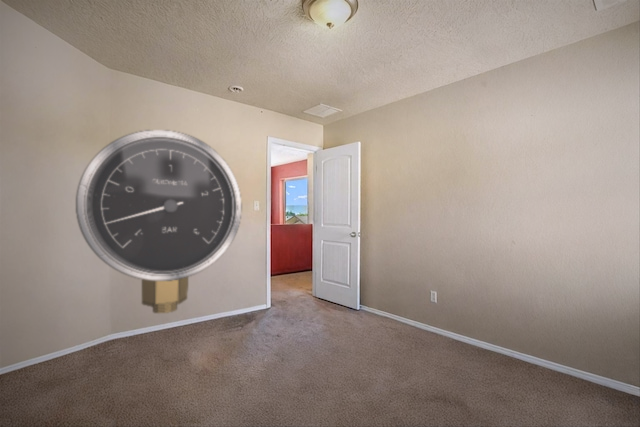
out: **-0.6** bar
